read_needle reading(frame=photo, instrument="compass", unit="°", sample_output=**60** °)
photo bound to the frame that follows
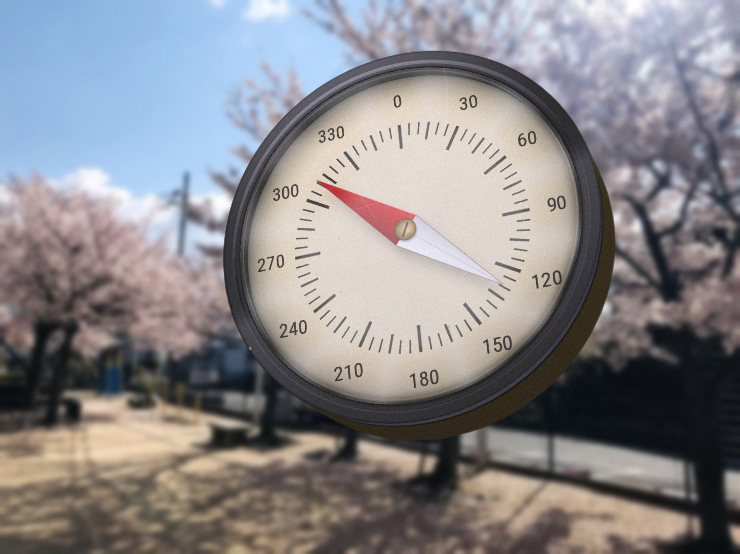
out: **310** °
